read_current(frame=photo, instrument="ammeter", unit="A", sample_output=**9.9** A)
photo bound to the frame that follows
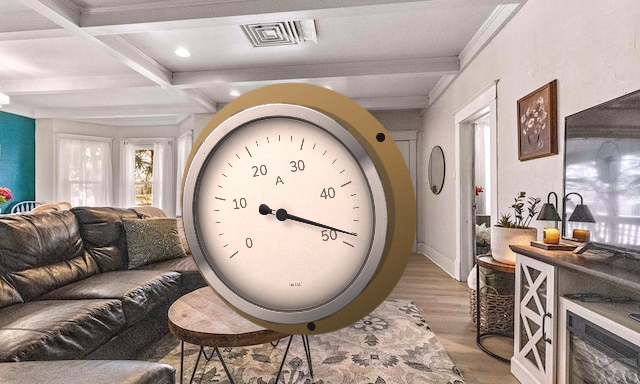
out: **48** A
